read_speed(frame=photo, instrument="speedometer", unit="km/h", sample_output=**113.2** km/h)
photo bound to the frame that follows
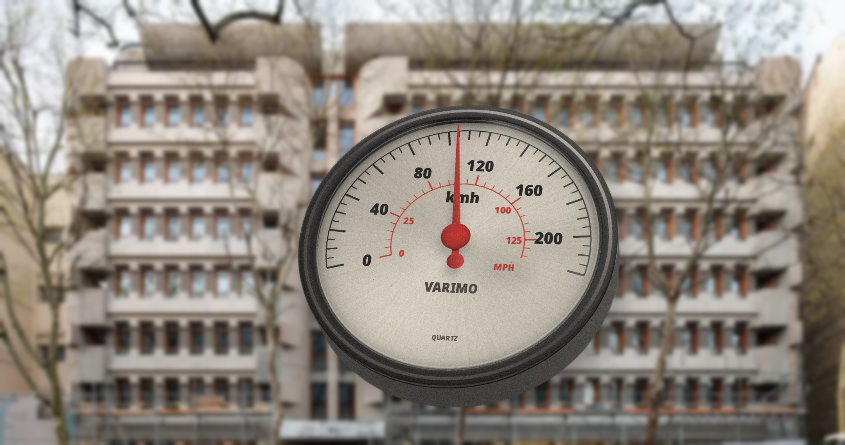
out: **105** km/h
